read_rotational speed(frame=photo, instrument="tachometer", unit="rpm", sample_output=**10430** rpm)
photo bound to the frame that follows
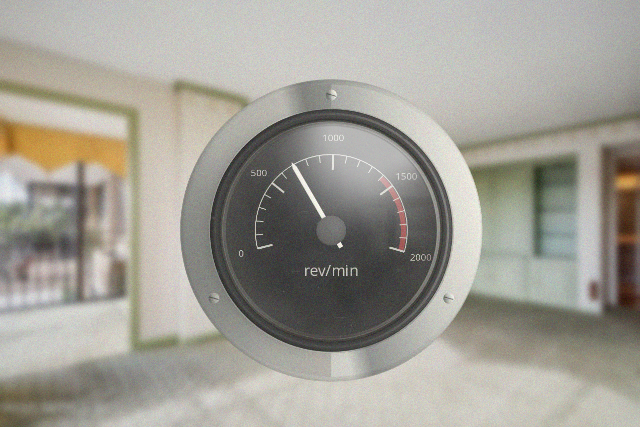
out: **700** rpm
